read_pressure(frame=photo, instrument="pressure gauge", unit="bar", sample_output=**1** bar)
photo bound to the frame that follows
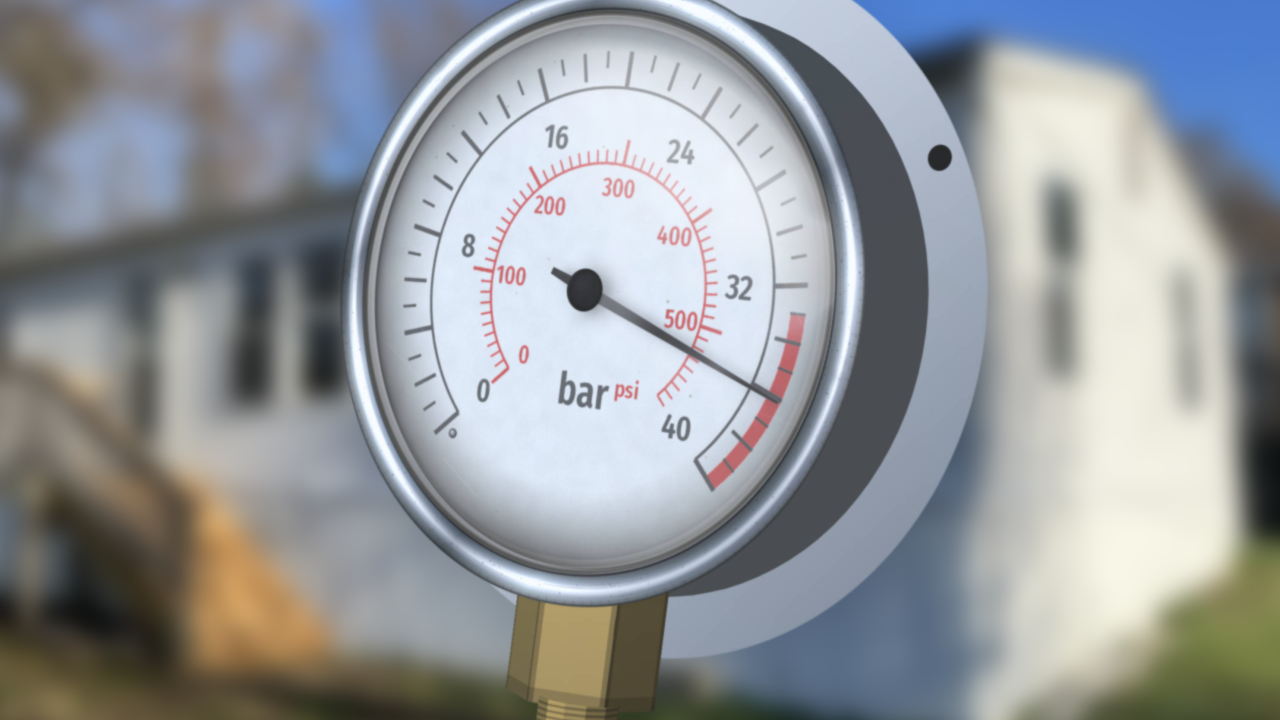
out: **36** bar
